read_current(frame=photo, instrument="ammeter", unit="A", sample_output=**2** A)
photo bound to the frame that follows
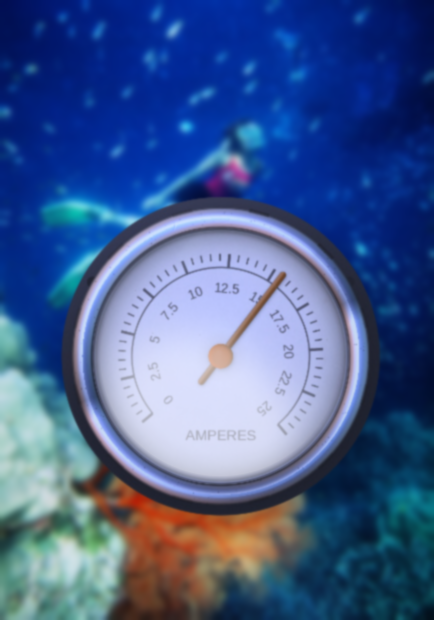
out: **15.5** A
